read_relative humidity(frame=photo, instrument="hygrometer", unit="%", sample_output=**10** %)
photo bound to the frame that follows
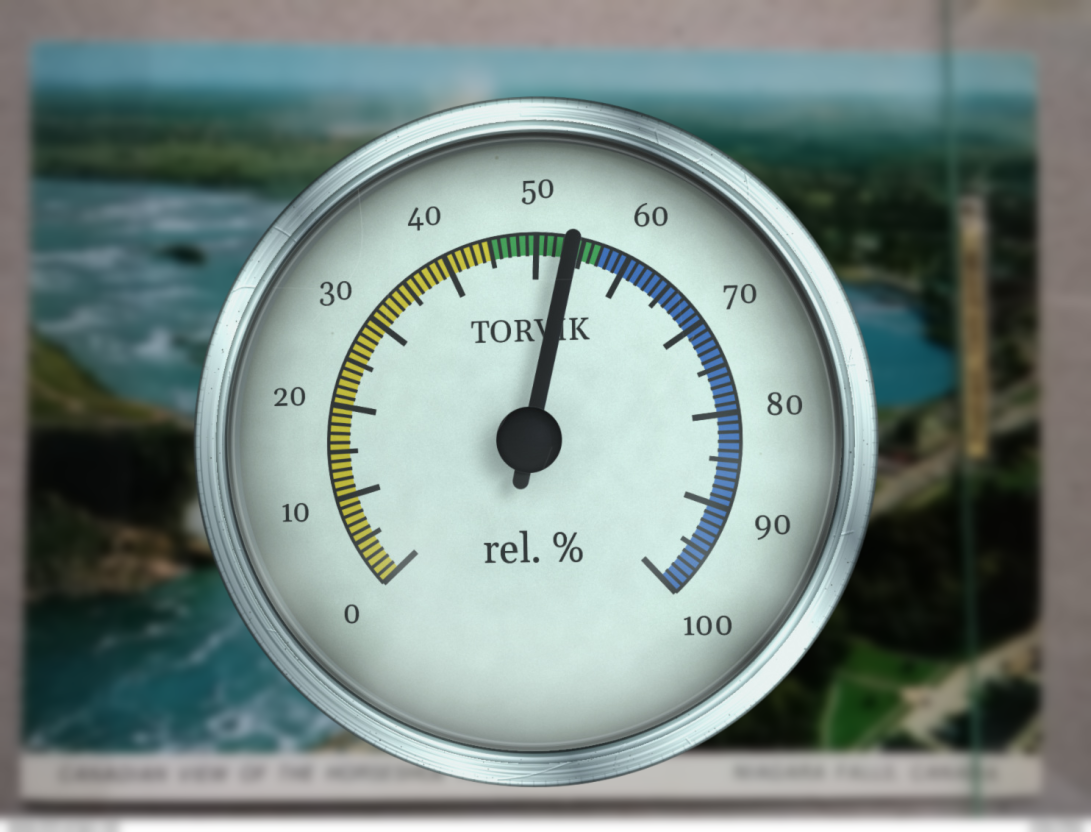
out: **54** %
